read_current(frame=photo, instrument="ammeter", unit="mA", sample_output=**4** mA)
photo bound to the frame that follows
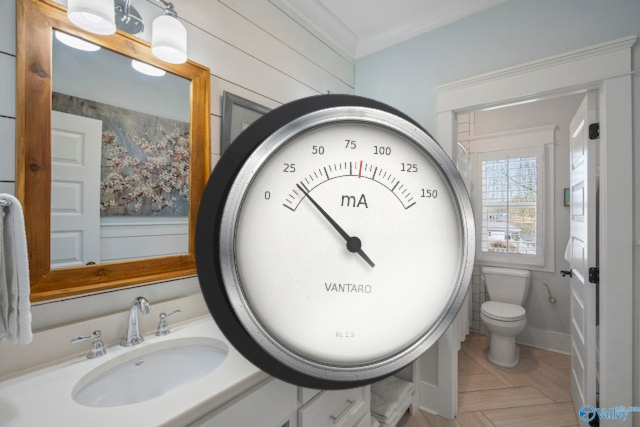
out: **20** mA
